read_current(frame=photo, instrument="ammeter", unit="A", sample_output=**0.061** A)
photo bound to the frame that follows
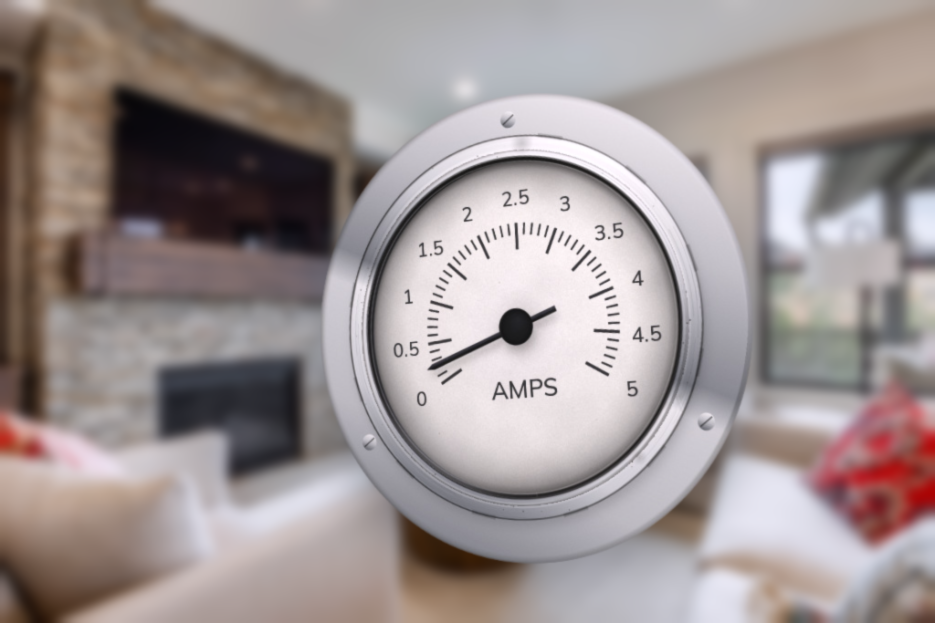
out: **0.2** A
